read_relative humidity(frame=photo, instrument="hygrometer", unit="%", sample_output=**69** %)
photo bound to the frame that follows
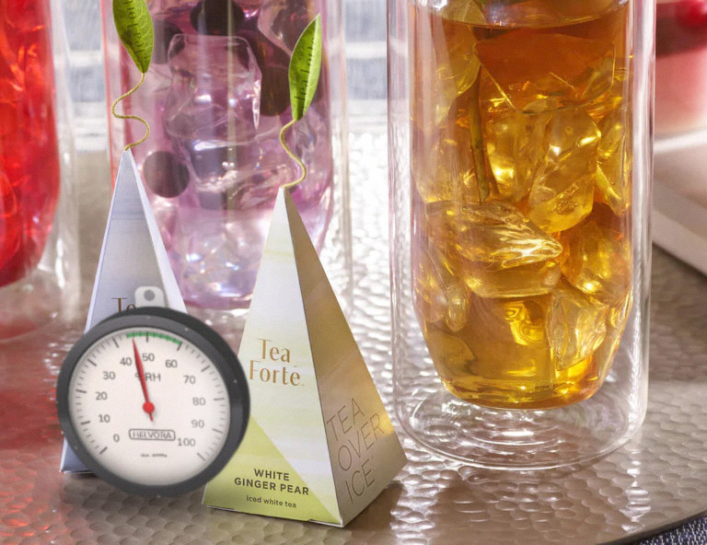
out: **46** %
